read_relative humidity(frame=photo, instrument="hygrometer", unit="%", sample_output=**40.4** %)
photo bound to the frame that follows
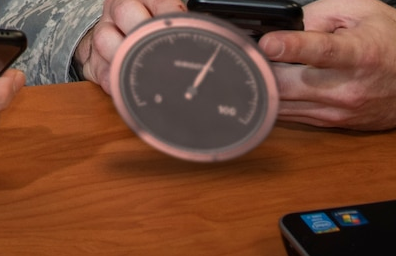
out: **60** %
